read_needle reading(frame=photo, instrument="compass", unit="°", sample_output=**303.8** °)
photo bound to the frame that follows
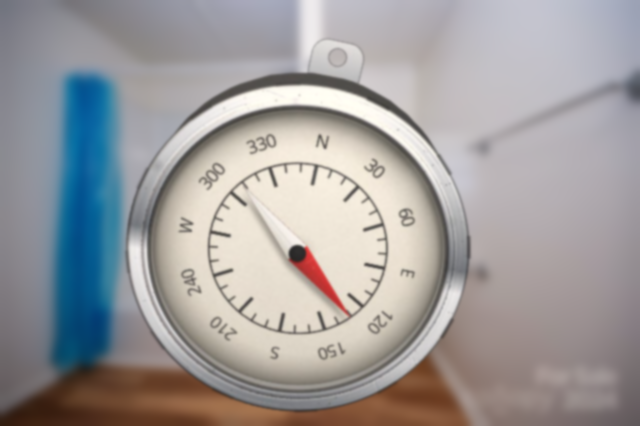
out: **130** °
